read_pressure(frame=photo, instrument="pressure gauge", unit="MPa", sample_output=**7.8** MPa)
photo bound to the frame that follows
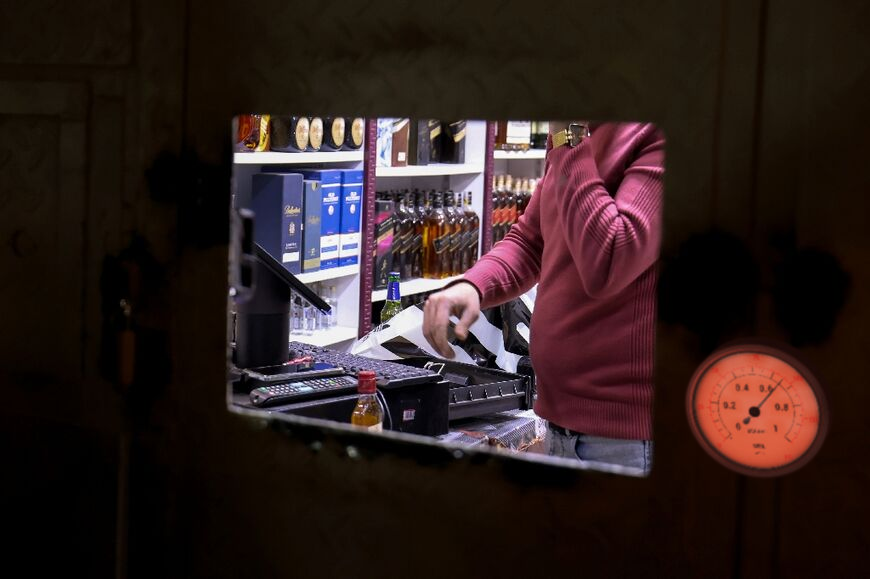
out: **0.65** MPa
